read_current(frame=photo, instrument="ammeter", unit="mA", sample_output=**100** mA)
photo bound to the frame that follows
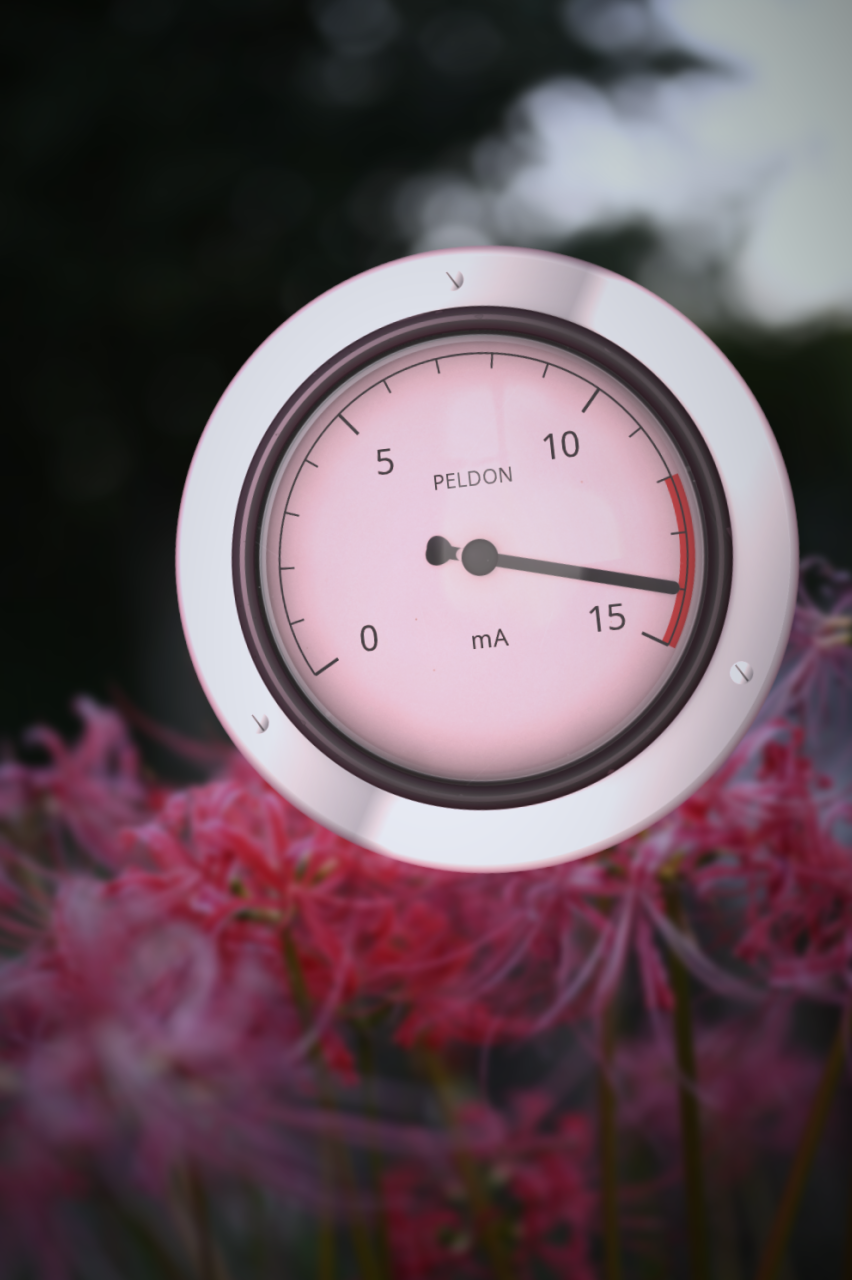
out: **14** mA
